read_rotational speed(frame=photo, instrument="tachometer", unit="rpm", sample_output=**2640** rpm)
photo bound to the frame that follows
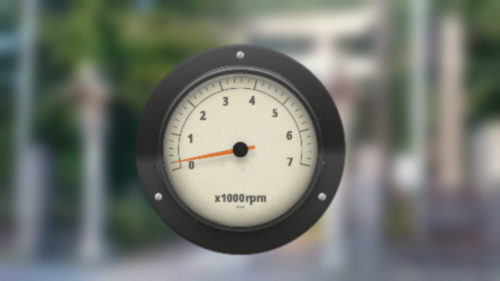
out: **200** rpm
